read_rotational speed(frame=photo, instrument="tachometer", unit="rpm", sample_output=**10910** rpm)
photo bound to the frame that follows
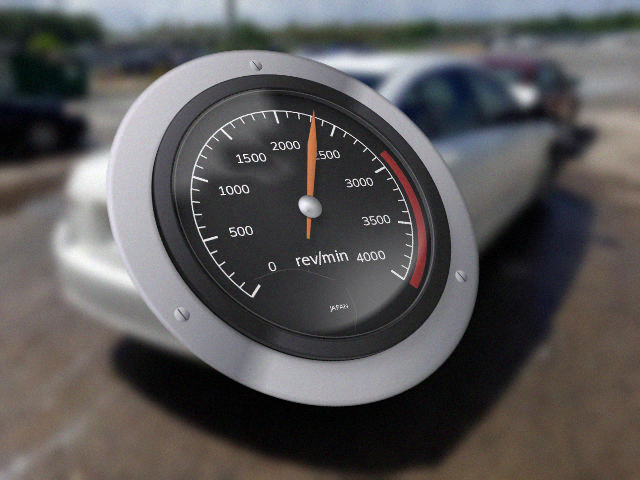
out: **2300** rpm
